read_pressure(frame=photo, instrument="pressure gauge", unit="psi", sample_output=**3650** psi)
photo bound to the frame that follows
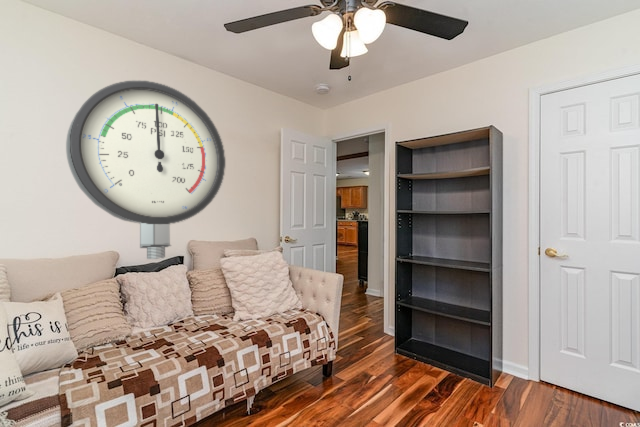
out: **95** psi
